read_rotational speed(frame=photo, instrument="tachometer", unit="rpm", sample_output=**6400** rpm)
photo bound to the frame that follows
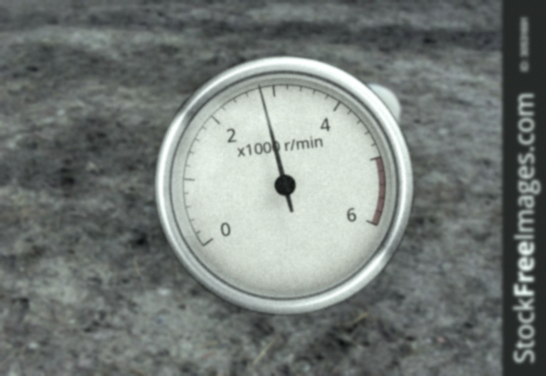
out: **2800** rpm
